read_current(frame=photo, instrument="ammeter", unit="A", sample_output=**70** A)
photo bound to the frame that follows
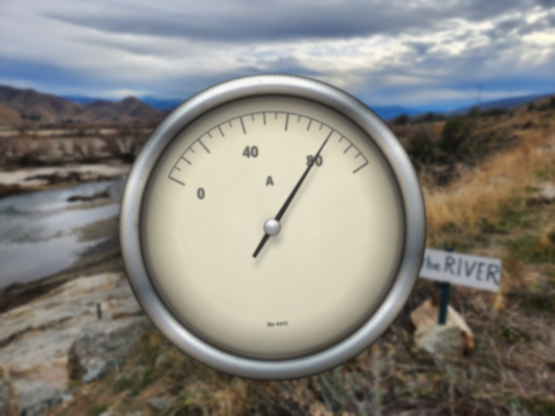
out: **80** A
